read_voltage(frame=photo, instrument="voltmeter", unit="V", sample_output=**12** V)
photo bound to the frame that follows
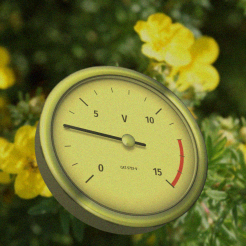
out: **3** V
